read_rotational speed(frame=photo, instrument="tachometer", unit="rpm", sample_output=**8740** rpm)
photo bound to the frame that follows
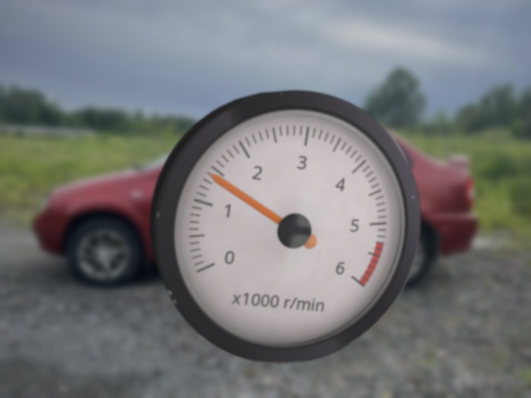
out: **1400** rpm
